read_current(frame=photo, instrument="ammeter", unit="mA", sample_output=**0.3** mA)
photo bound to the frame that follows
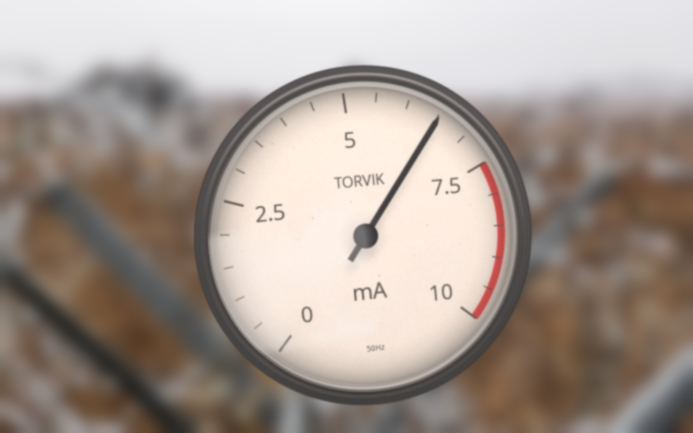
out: **6.5** mA
